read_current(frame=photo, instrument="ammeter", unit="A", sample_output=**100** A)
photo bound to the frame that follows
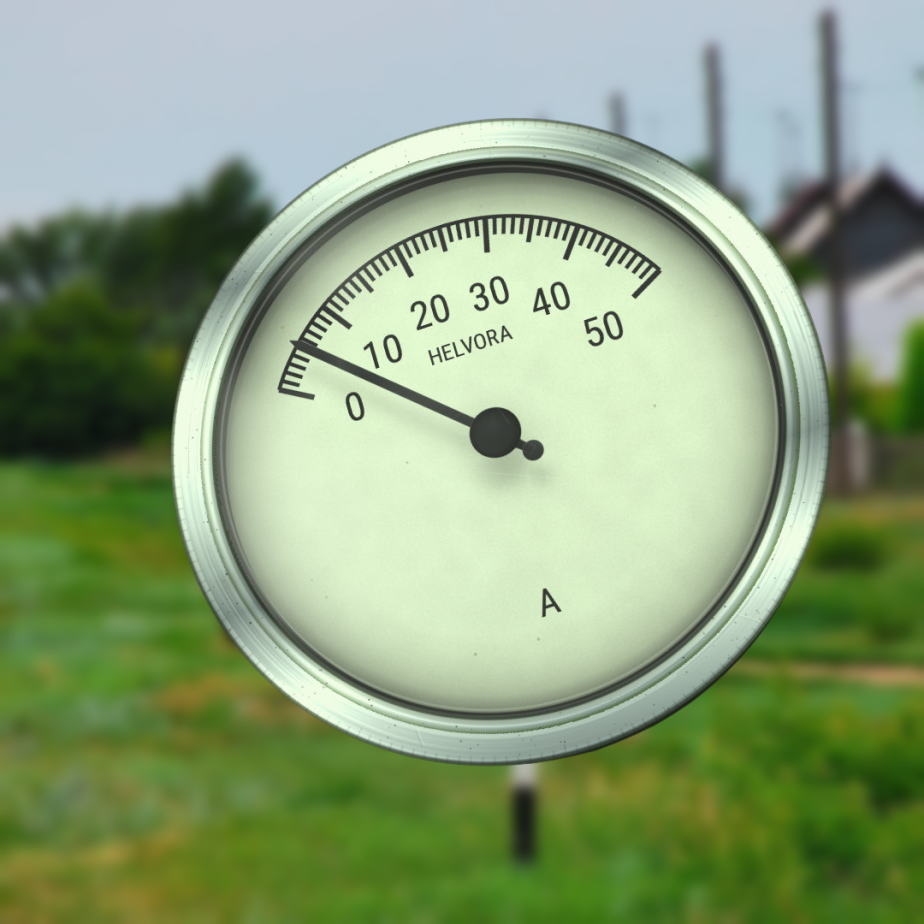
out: **5** A
